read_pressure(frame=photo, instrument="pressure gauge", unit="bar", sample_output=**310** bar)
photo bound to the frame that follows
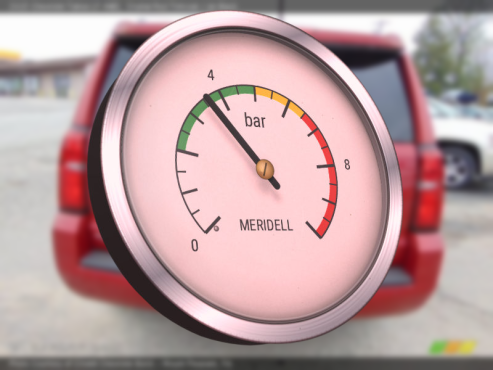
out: **3.5** bar
